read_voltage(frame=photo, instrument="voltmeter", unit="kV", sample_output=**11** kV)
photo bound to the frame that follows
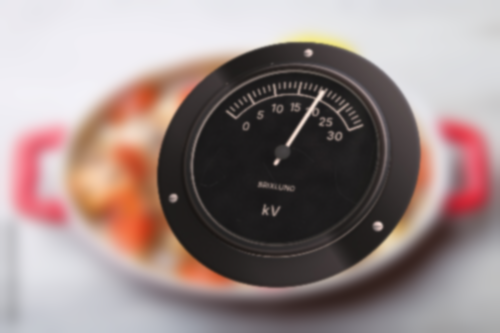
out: **20** kV
